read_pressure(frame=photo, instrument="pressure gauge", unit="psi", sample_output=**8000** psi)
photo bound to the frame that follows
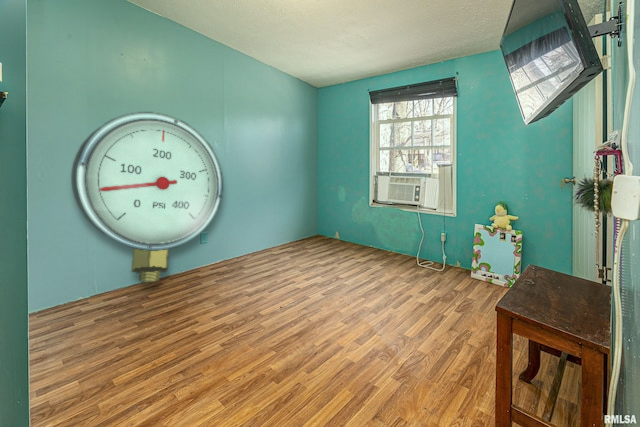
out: **50** psi
